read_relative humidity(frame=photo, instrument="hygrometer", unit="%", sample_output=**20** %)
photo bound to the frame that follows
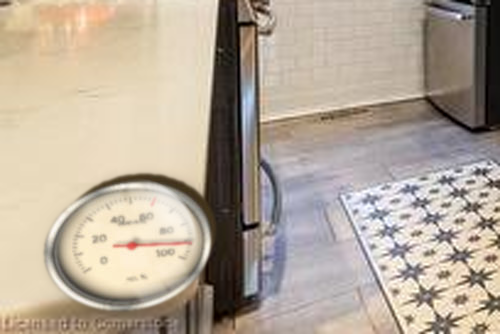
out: **90** %
